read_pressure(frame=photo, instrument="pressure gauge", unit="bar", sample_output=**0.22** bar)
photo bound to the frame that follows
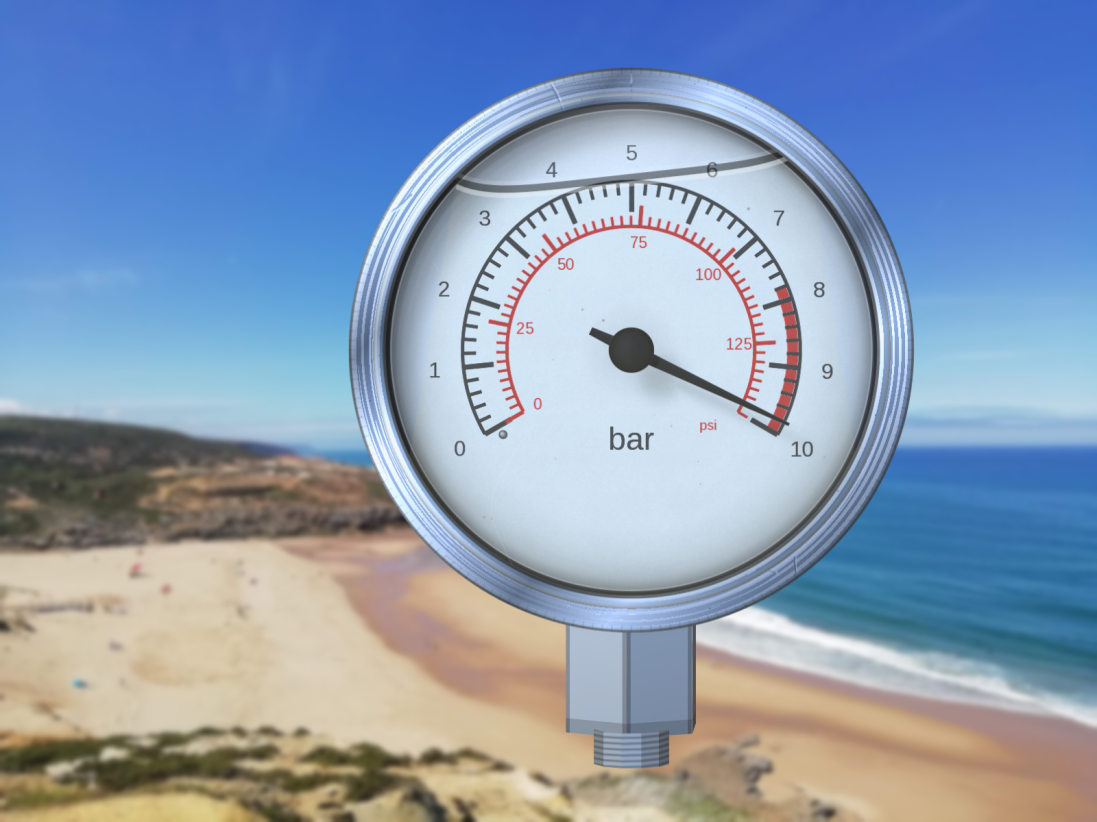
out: **9.8** bar
